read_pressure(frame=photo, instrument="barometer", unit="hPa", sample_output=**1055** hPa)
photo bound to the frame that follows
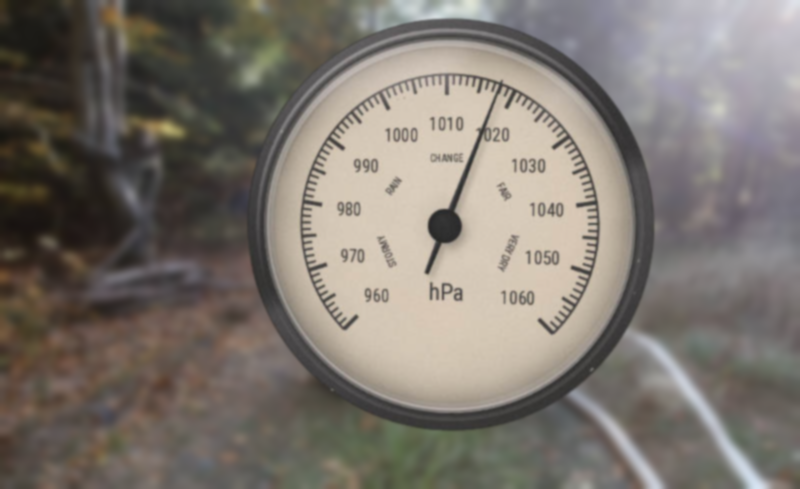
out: **1018** hPa
